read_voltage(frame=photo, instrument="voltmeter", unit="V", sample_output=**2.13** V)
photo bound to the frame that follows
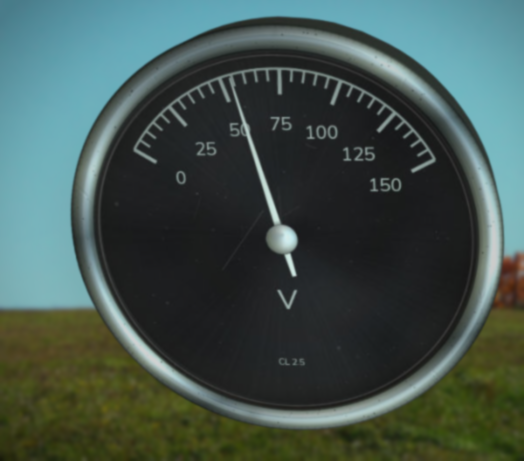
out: **55** V
